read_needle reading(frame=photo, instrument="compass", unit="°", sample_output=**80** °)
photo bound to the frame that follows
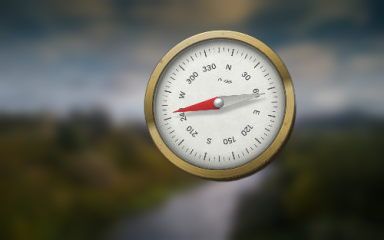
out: **245** °
